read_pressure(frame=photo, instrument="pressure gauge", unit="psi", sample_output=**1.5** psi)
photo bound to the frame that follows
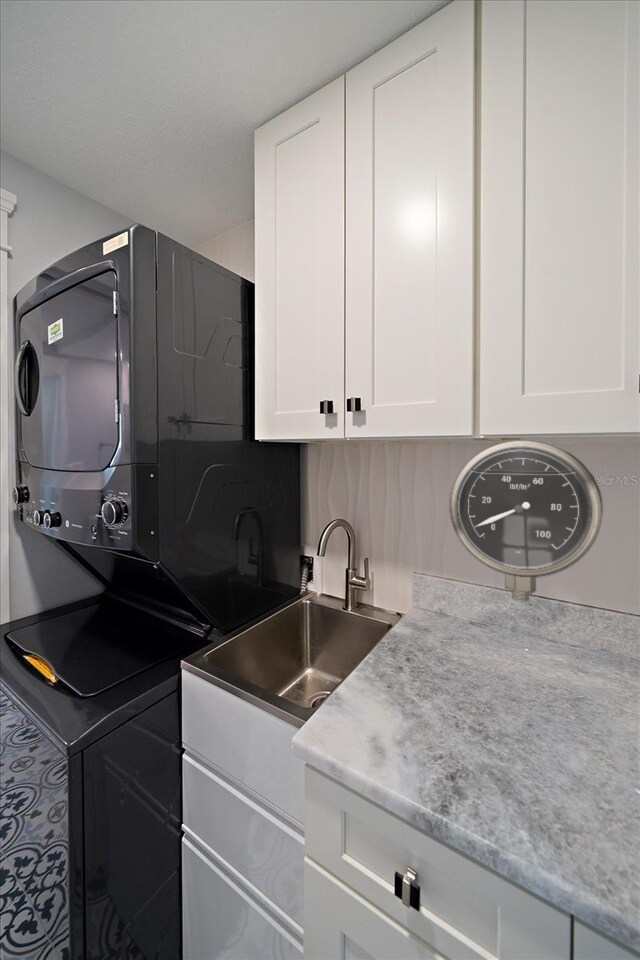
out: **5** psi
